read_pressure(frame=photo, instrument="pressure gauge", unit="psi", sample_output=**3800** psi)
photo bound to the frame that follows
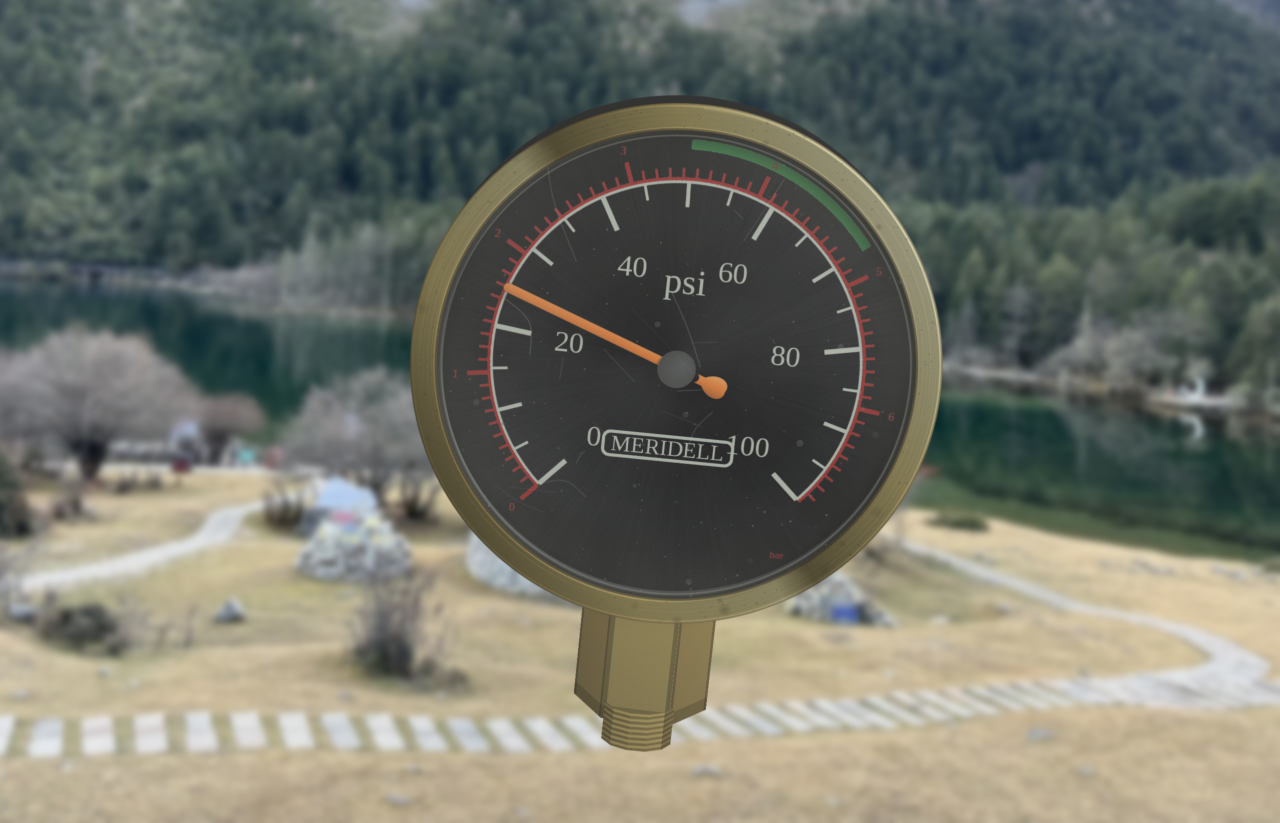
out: **25** psi
